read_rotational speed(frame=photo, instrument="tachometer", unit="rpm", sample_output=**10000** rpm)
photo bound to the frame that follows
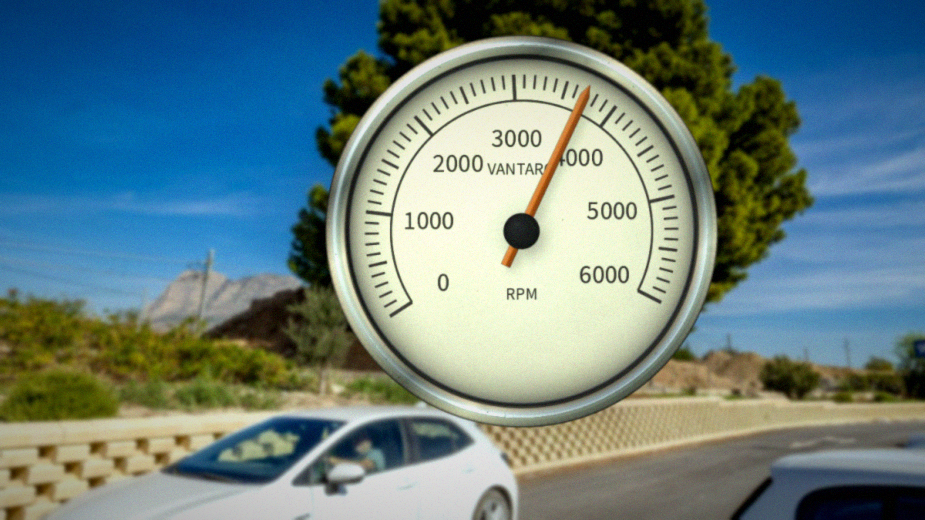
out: **3700** rpm
